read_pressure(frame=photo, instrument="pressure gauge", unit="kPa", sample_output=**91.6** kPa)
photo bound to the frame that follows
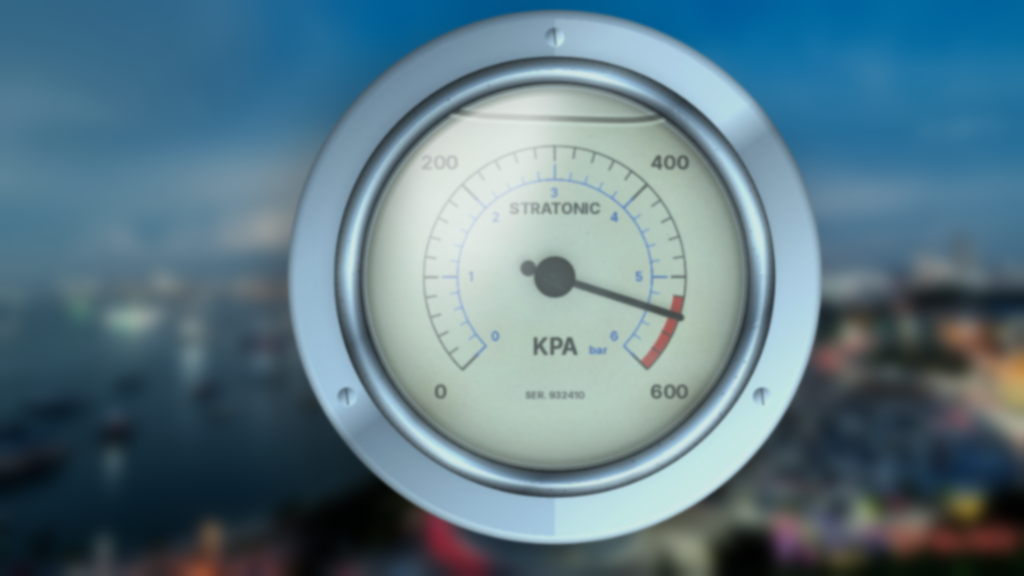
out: **540** kPa
